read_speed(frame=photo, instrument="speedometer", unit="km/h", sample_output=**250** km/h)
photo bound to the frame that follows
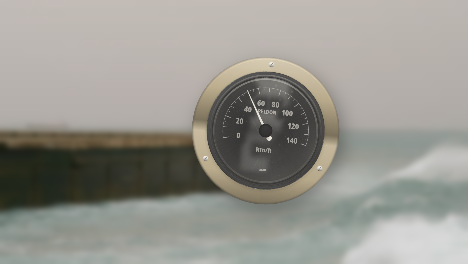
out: **50** km/h
